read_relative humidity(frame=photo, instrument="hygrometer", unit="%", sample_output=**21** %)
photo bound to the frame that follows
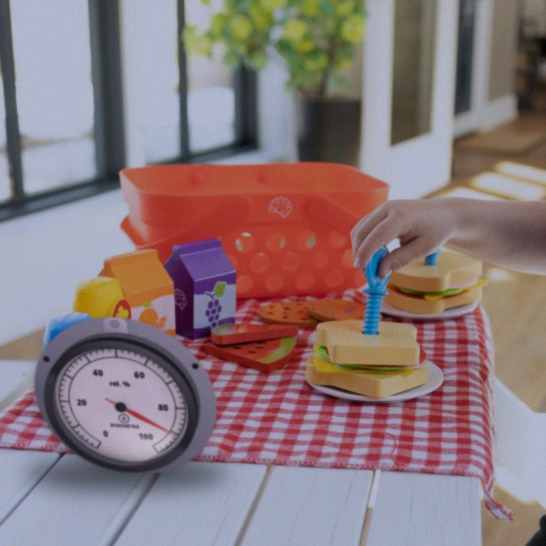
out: **90** %
